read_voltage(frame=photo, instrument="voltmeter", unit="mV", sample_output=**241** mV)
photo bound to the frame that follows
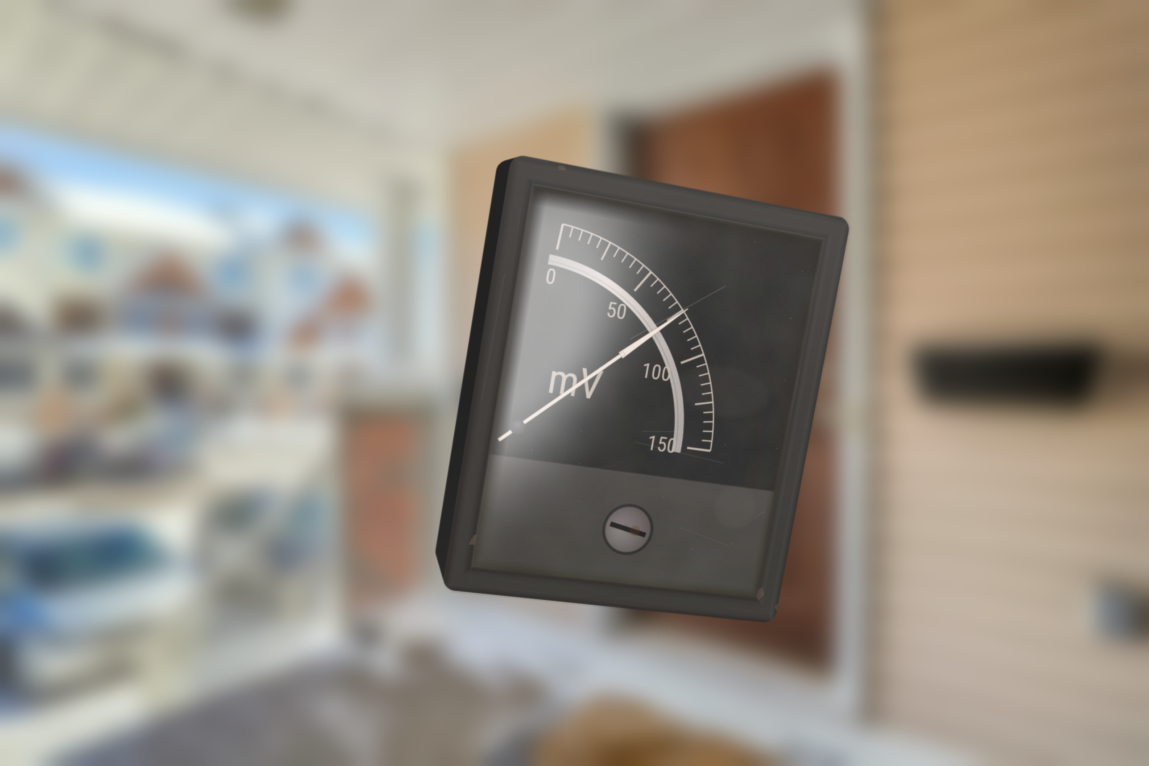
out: **75** mV
